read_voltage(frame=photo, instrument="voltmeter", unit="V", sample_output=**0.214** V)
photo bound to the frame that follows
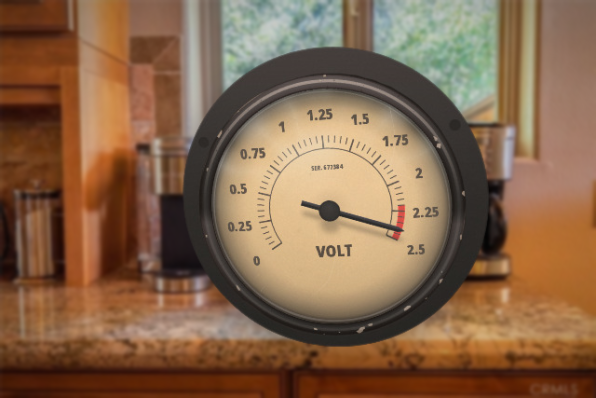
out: **2.4** V
